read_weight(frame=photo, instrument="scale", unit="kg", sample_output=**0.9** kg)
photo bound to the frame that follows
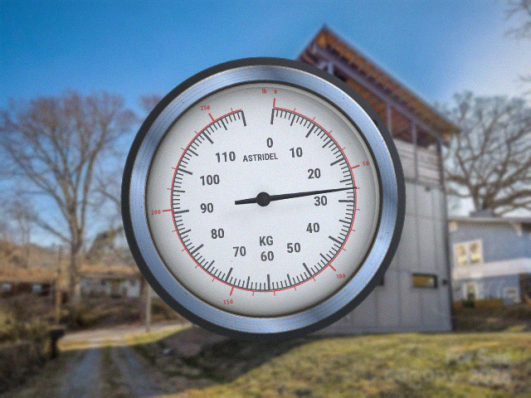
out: **27** kg
